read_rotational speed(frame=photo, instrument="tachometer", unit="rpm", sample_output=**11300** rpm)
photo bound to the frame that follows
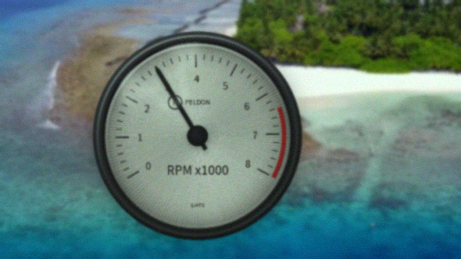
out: **3000** rpm
